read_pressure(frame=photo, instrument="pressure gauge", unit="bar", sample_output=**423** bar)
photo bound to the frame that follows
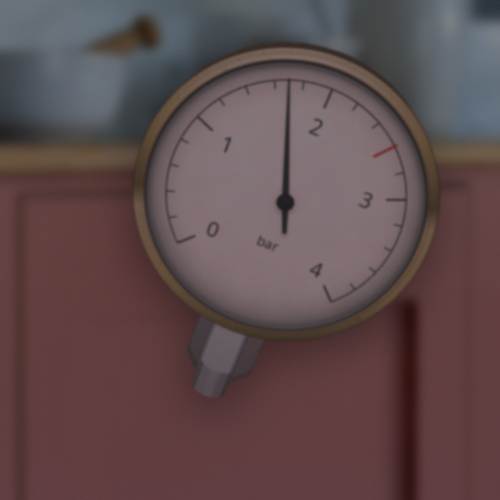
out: **1.7** bar
